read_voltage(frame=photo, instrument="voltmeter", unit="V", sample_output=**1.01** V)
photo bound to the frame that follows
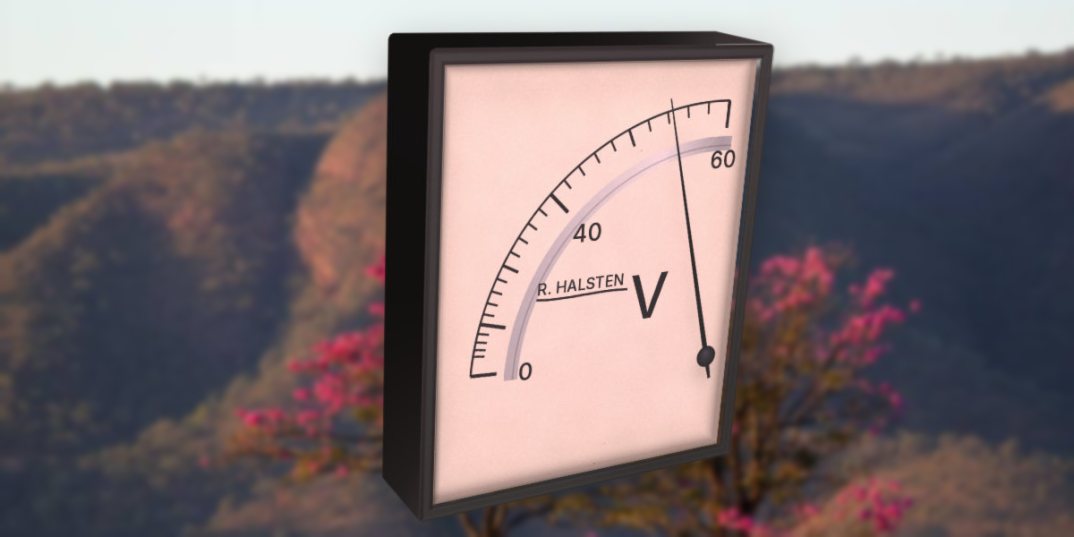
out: **54** V
